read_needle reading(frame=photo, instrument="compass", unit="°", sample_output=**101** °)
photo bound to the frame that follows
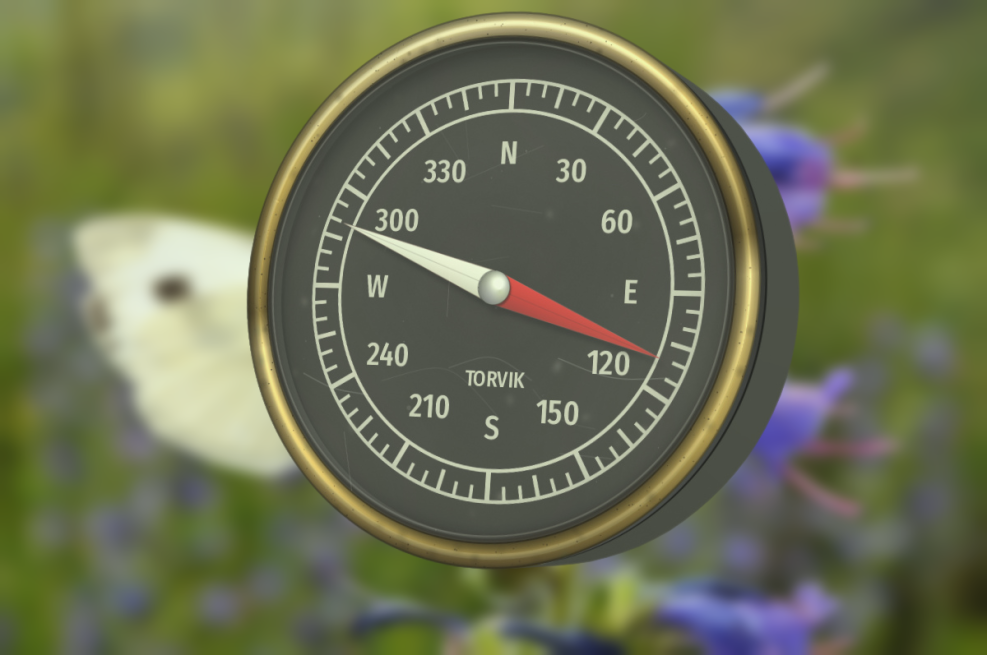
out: **110** °
